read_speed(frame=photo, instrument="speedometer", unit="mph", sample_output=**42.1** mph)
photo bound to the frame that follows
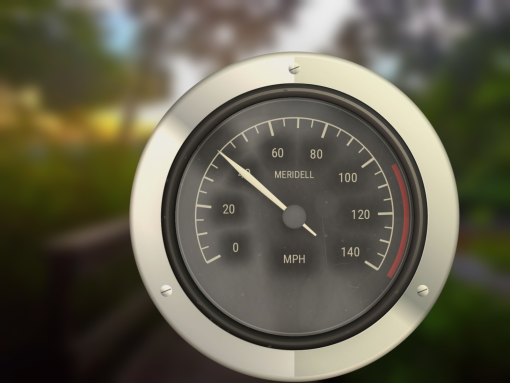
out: **40** mph
